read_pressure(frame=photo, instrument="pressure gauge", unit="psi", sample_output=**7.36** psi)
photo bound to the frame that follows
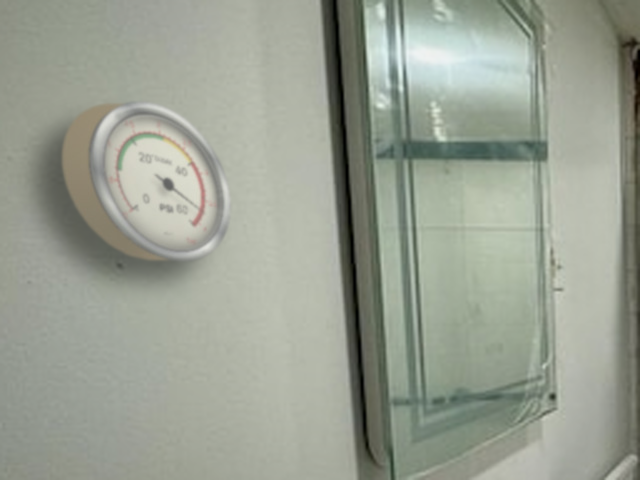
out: **55** psi
